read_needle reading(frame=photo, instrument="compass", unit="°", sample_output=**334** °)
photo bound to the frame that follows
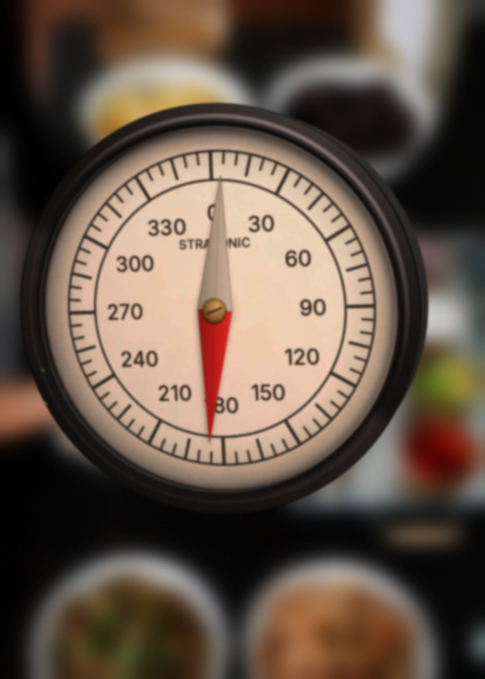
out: **185** °
